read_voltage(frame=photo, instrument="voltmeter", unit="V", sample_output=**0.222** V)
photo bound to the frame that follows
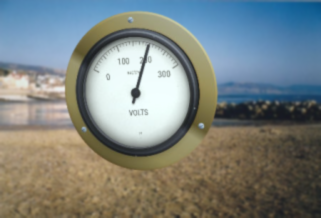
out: **200** V
